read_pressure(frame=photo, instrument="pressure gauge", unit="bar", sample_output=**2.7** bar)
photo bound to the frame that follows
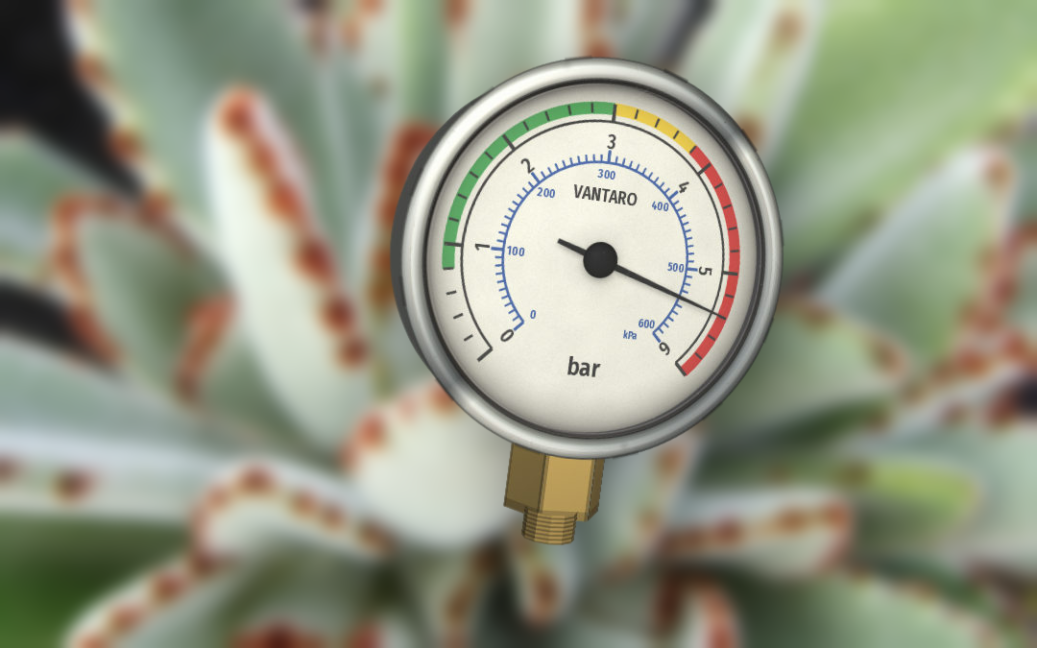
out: **5.4** bar
